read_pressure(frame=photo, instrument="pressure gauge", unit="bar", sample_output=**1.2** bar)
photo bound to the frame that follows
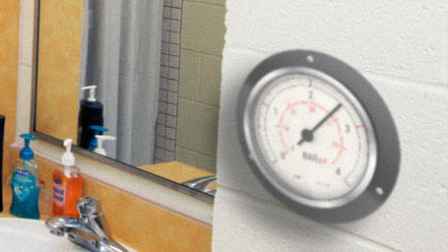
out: **2.6** bar
